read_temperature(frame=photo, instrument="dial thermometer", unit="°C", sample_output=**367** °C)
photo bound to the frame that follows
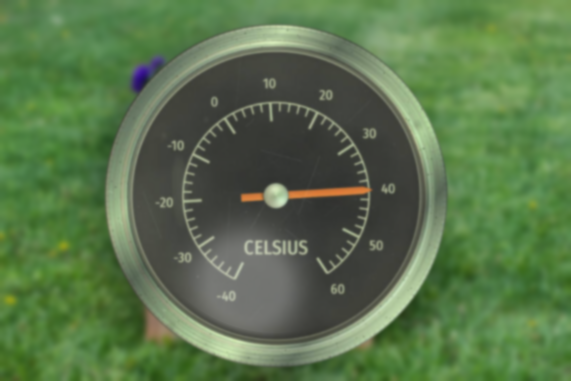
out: **40** °C
